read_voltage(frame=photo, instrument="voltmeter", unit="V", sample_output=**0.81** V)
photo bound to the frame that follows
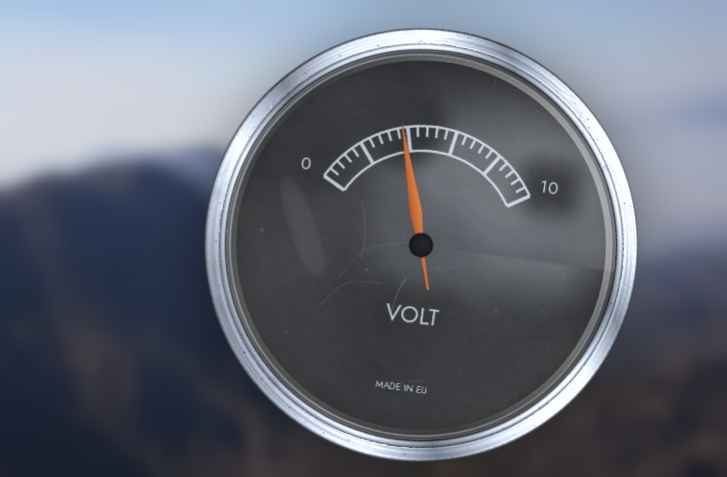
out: **3.8** V
